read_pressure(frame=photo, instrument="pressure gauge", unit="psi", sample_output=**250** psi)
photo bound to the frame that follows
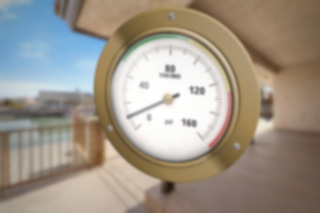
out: **10** psi
